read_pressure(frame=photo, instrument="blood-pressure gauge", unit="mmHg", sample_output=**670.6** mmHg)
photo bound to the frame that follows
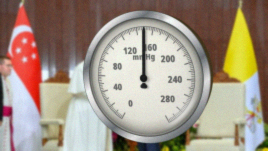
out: **150** mmHg
